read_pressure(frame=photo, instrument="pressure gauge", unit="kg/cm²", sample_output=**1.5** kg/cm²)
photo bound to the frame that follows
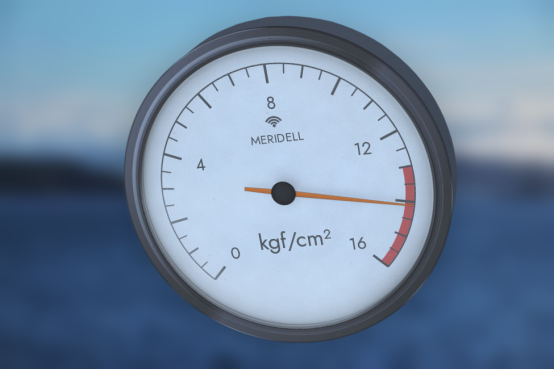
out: **14** kg/cm²
